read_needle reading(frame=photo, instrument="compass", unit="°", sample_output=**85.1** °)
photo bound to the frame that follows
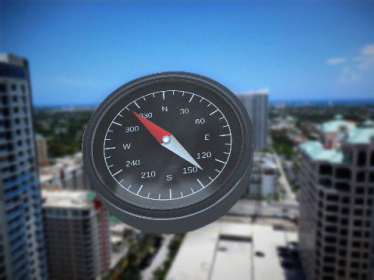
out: **320** °
